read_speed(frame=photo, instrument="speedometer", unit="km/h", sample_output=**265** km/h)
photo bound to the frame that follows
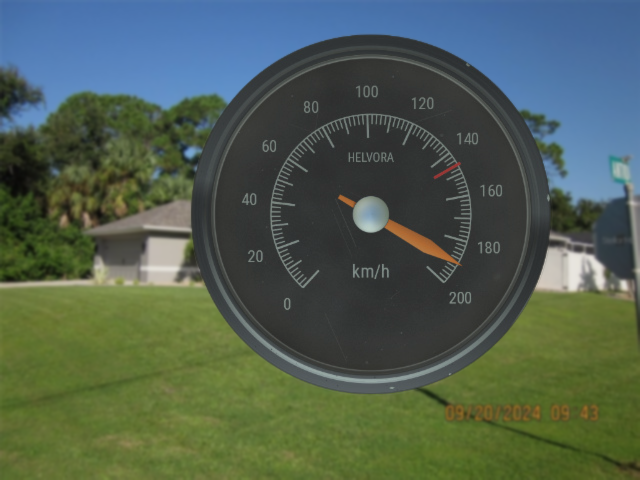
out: **190** km/h
